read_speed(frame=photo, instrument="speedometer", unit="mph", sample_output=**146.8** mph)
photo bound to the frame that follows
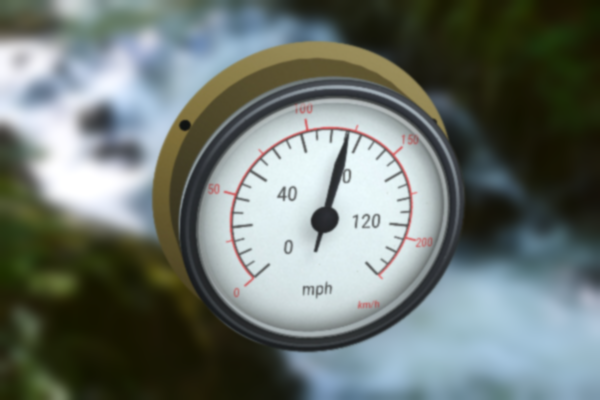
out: **75** mph
